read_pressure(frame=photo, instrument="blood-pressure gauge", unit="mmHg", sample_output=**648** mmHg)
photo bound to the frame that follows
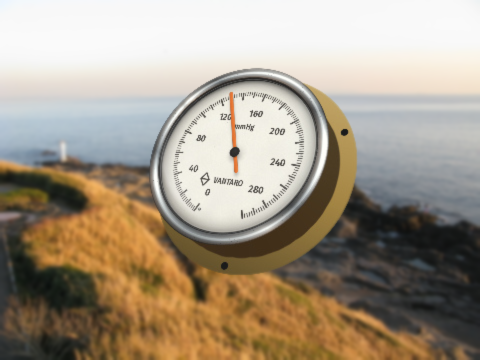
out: **130** mmHg
